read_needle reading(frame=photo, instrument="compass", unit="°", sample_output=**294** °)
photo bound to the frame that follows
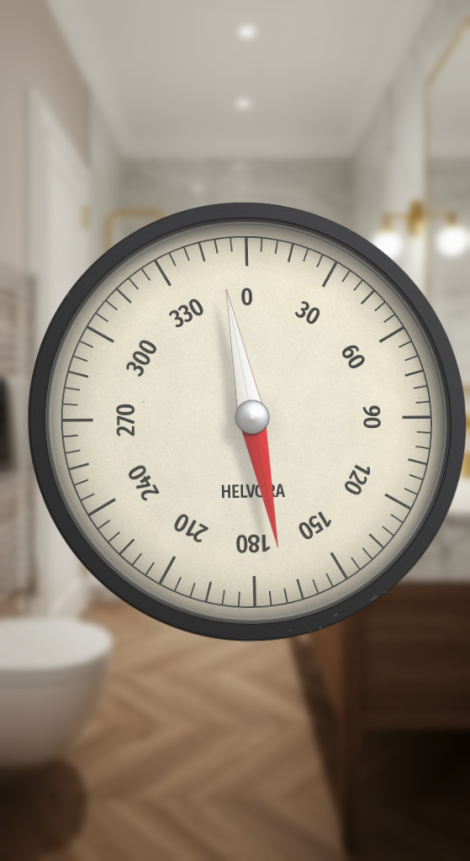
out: **170** °
